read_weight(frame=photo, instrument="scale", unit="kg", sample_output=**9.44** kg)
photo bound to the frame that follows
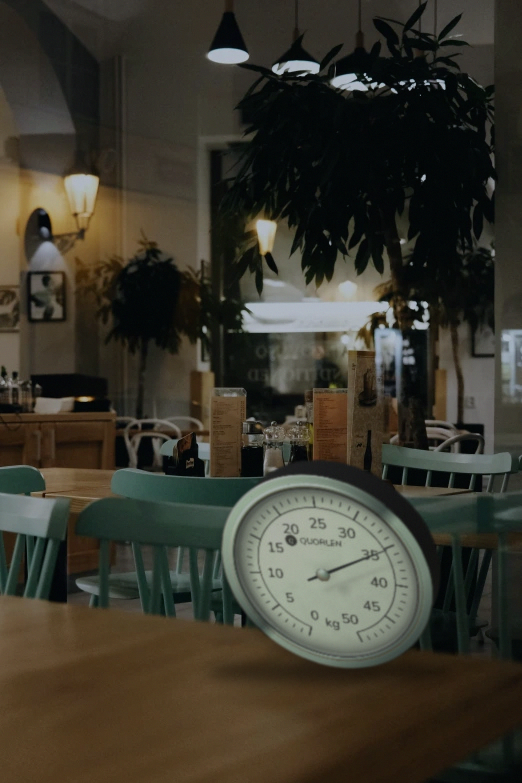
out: **35** kg
